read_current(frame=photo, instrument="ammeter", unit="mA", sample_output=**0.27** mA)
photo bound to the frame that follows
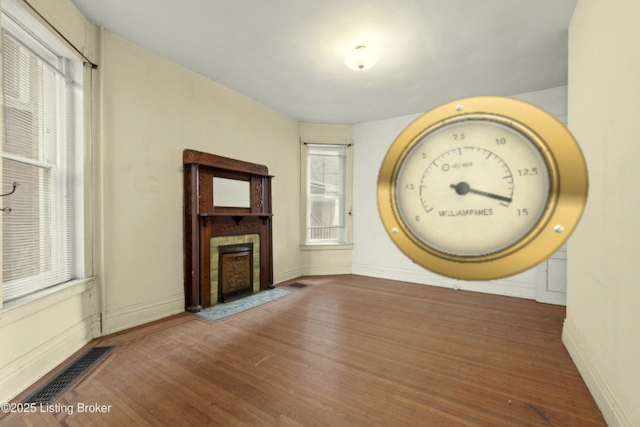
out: **14.5** mA
